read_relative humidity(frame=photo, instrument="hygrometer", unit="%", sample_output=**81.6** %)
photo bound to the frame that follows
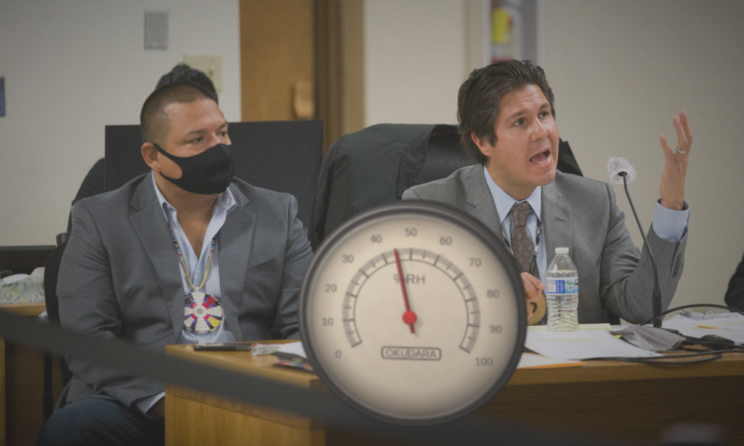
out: **45** %
